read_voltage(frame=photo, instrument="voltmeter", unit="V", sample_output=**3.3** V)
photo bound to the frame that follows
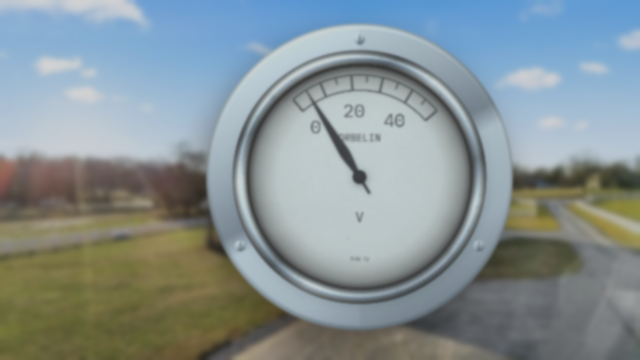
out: **5** V
